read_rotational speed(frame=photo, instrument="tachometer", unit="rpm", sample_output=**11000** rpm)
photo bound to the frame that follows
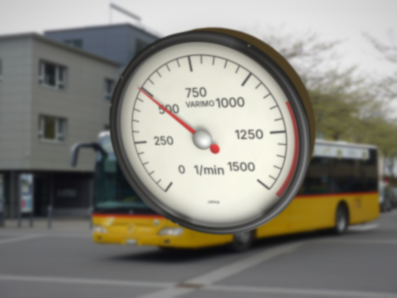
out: **500** rpm
